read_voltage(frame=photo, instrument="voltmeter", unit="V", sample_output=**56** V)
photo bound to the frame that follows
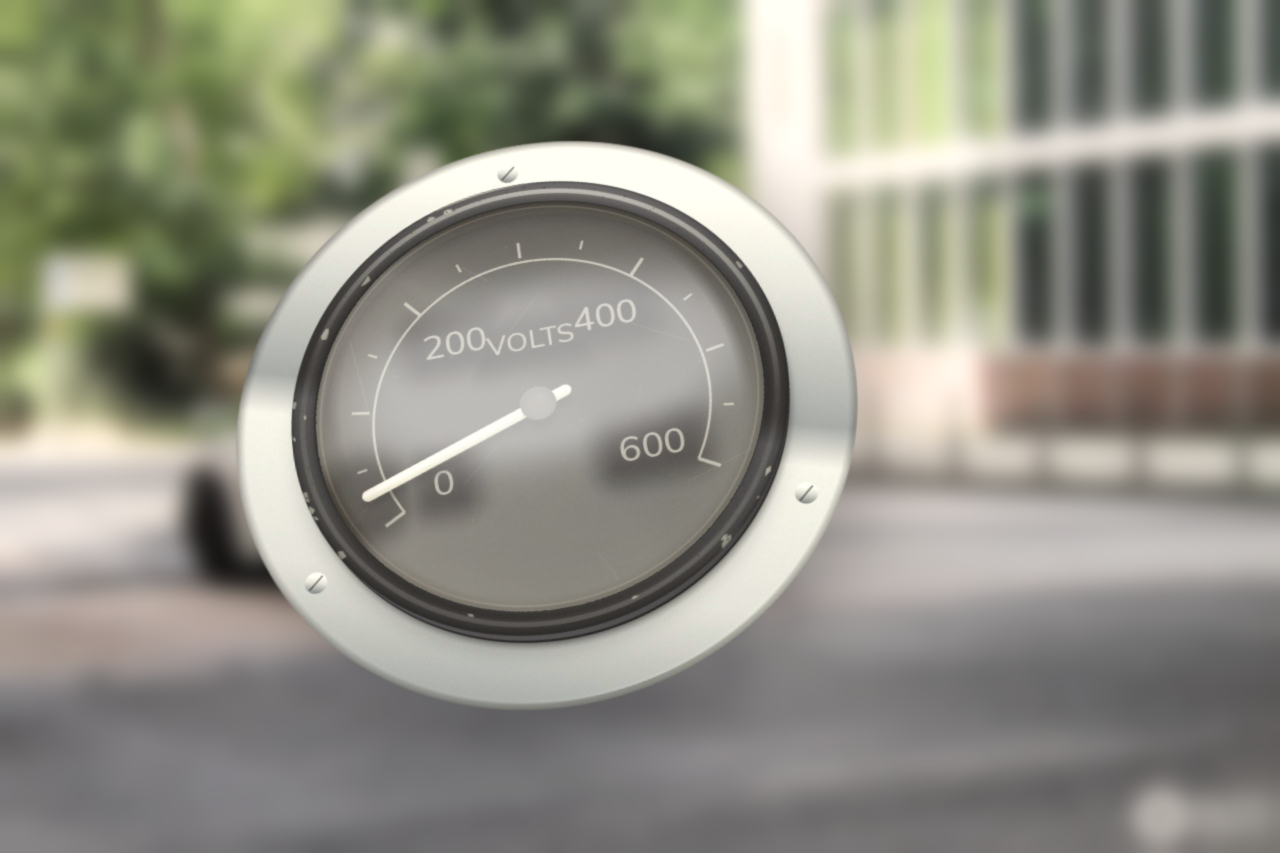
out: **25** V
